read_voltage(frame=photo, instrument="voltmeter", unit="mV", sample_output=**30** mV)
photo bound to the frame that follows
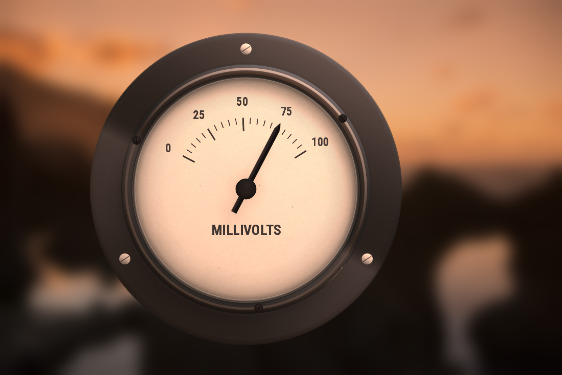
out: **75** mV
